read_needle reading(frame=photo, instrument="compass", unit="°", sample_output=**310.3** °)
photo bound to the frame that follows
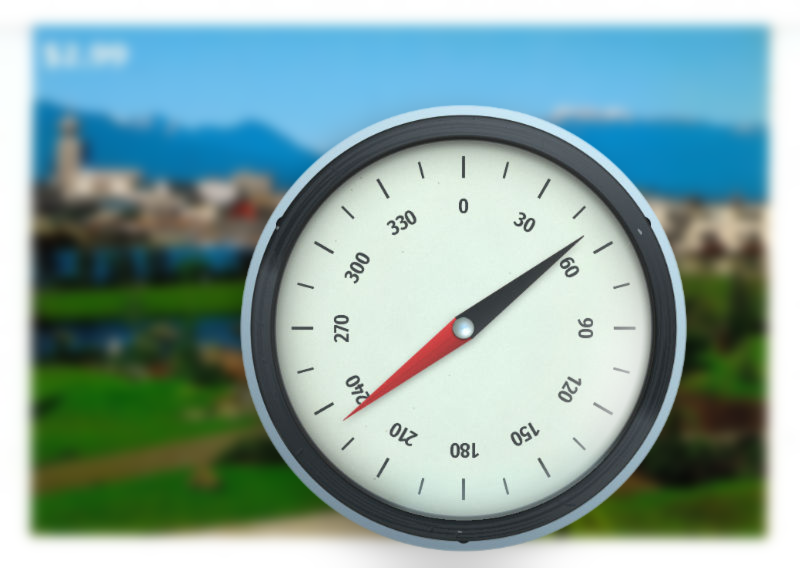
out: **232.5** °
